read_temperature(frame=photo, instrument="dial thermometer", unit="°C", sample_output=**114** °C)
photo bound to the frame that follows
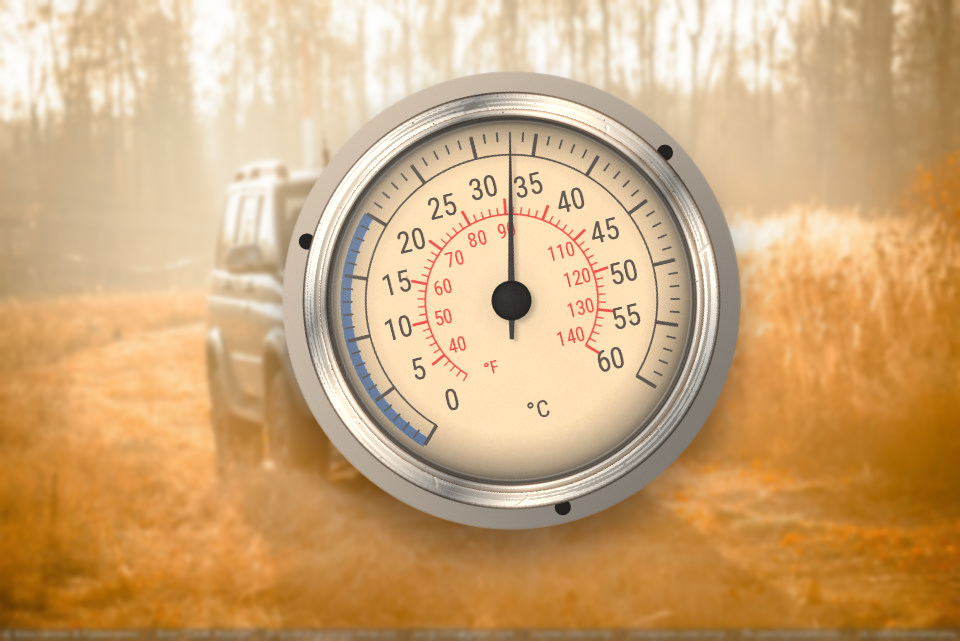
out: **33** °C
